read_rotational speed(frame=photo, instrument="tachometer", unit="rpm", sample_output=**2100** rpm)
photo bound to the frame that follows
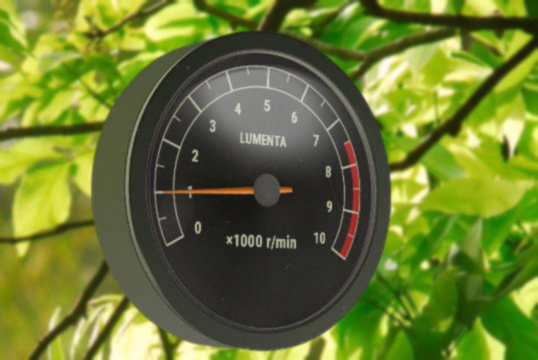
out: **1000** rpm
